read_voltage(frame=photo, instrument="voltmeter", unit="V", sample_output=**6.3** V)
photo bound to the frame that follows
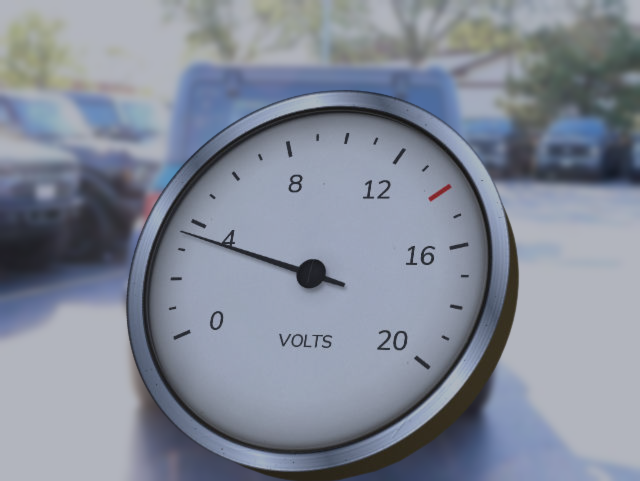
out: **3.5** V
